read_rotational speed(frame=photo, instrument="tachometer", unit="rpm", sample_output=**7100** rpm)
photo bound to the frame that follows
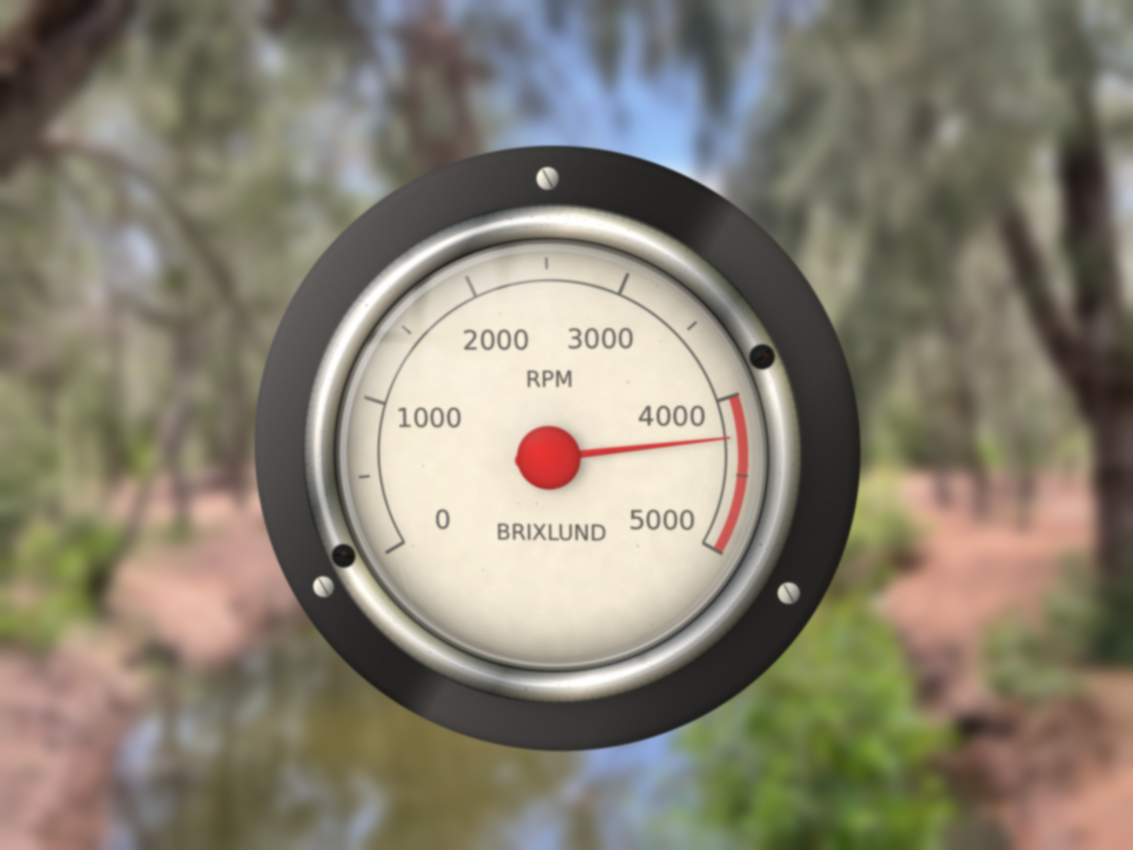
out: **4250** rpm
